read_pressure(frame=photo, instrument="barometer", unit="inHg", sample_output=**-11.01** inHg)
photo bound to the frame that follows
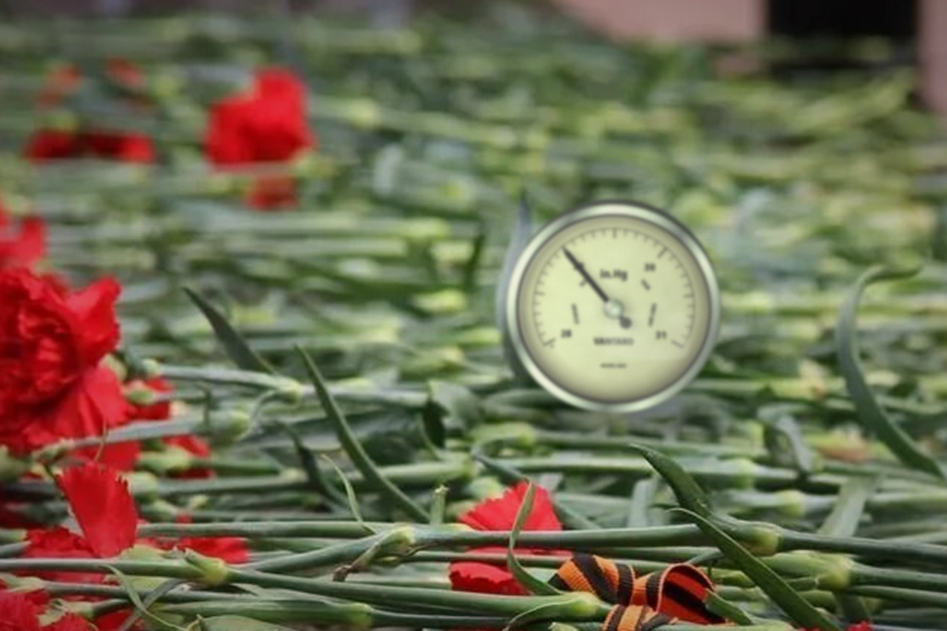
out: **29** inHg
